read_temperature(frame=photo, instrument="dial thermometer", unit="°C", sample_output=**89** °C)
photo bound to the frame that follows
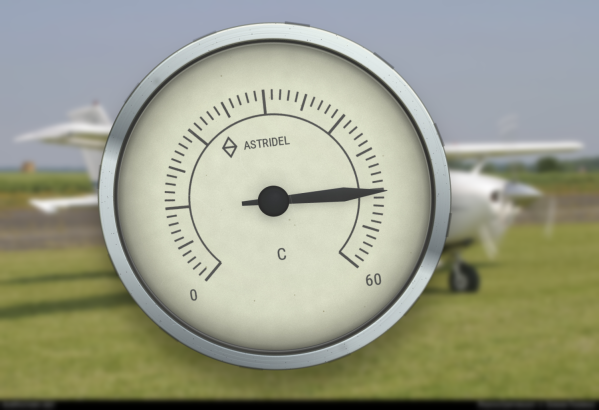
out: **50** °C
